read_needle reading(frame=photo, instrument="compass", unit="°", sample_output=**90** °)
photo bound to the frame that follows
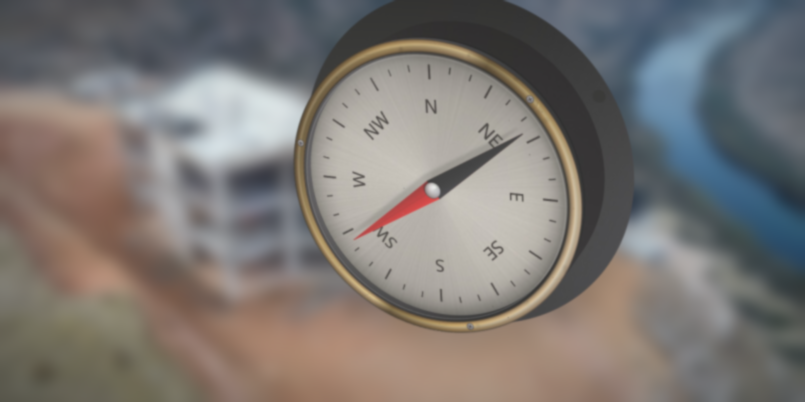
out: **235** °
